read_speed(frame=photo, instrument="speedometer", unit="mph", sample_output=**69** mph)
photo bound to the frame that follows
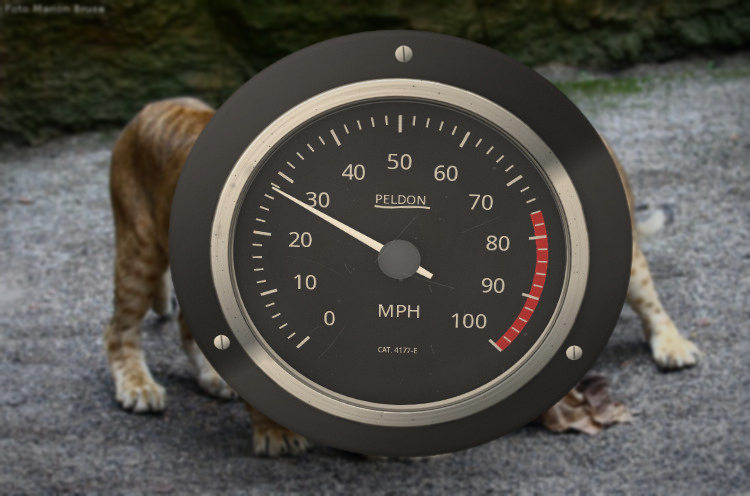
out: **28** mph
